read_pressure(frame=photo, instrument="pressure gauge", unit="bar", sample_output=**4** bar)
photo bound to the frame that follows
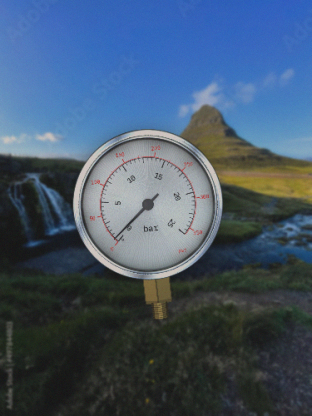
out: **0.5** bar
